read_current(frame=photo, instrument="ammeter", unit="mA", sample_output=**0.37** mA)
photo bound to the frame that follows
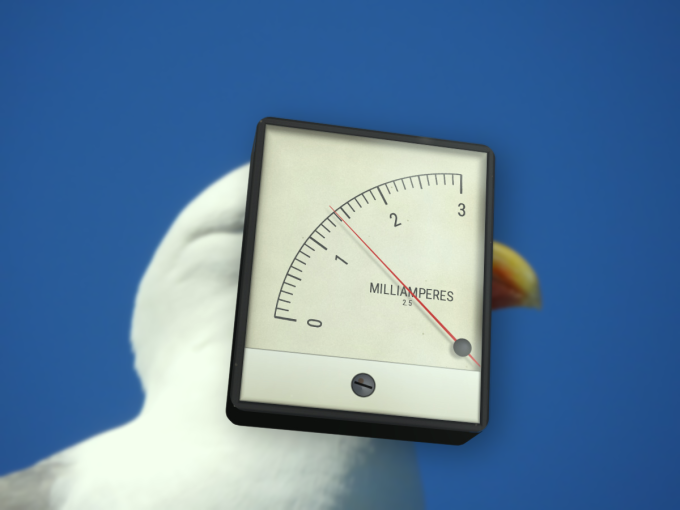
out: **1.4** mA
